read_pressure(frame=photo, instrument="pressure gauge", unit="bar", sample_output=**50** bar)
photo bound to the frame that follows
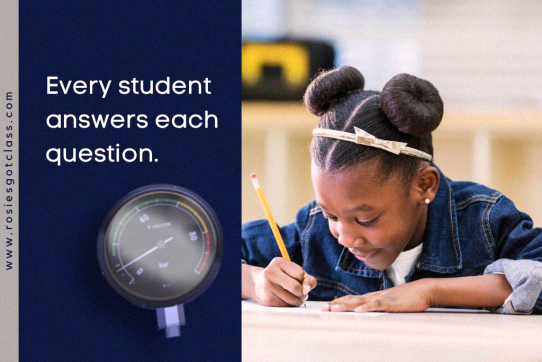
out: **7.5** bar
